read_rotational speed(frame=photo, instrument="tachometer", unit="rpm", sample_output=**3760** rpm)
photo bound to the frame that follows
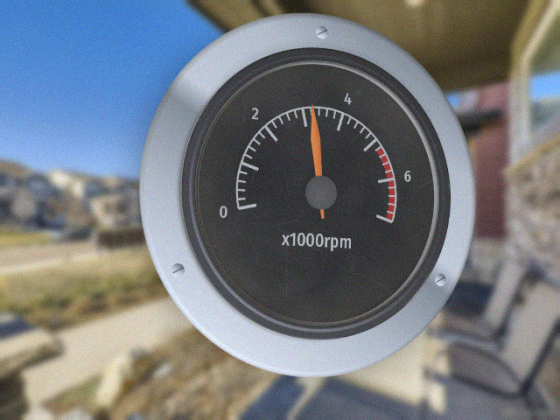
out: **3200** rpm
